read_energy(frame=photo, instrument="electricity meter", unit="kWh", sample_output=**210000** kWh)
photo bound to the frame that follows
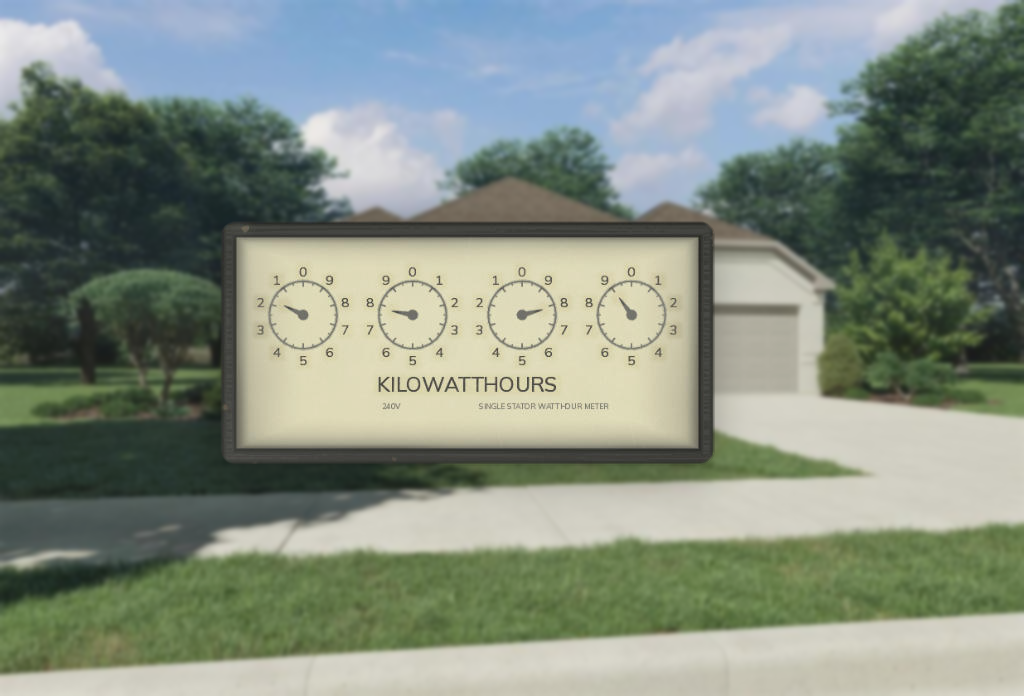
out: **1779** kWh
